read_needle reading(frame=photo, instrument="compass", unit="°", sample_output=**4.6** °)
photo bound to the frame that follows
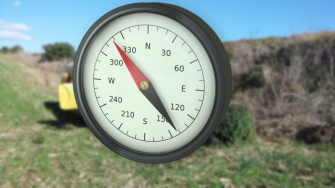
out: **320** °
